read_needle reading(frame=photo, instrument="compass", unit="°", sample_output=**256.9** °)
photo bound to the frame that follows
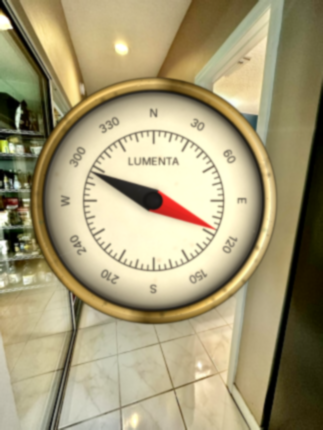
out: **115** °
